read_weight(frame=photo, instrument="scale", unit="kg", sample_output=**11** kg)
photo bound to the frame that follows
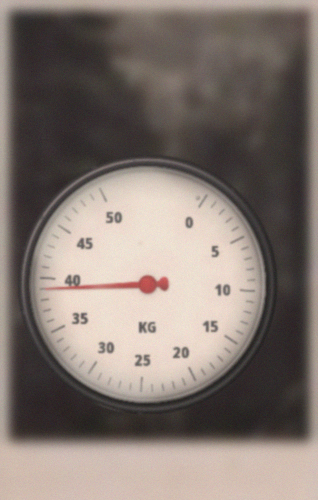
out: **39** kg
